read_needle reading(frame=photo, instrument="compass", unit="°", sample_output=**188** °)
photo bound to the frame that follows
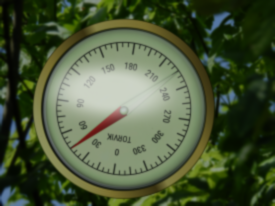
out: **45** °
